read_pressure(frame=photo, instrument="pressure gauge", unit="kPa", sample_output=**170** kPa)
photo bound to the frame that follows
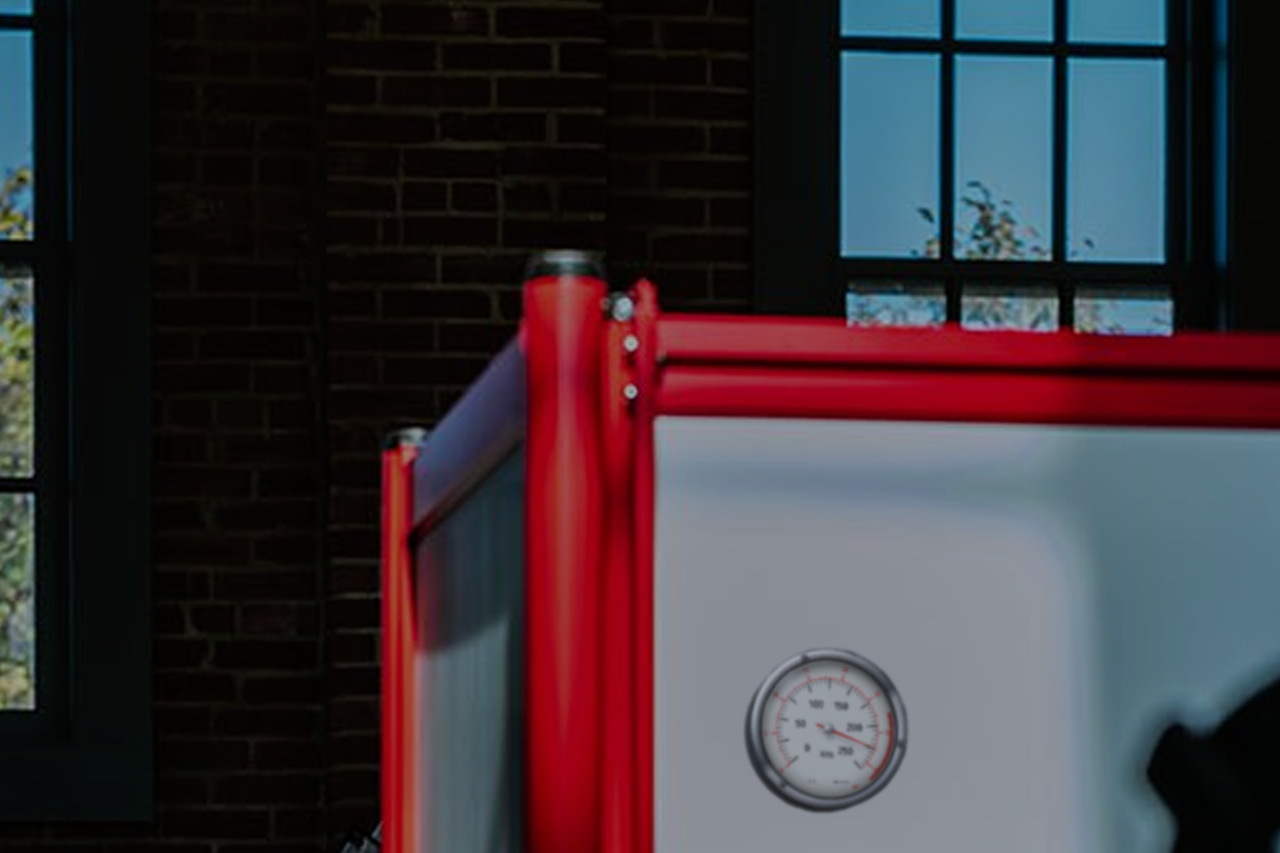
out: **225** kPa
